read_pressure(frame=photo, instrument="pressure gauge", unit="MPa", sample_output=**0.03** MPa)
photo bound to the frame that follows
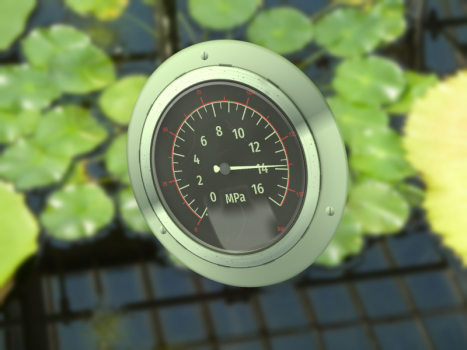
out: **13.75** MPa
